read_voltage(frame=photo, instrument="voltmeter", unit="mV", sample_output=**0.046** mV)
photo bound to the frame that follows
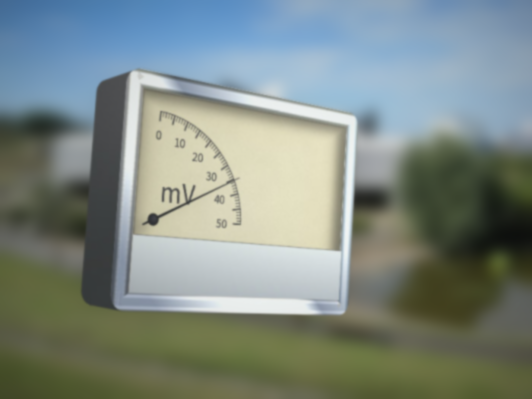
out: **35** mV
